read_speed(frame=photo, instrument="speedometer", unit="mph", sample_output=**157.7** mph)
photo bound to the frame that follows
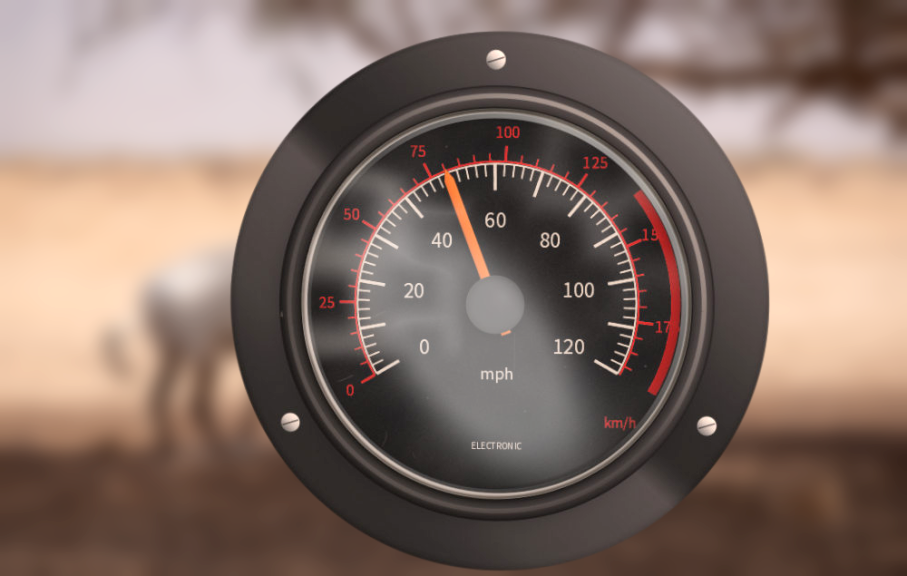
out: **50** mph
